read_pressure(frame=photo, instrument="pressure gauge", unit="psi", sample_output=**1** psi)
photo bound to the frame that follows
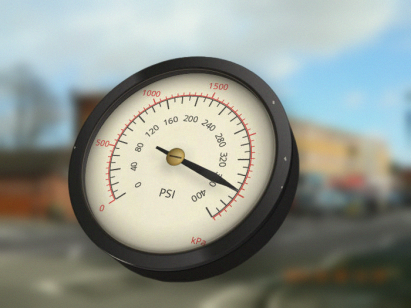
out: **360** psi
